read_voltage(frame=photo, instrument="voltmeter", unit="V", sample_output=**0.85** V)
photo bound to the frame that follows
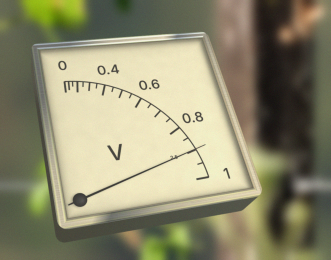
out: **0.9** V
